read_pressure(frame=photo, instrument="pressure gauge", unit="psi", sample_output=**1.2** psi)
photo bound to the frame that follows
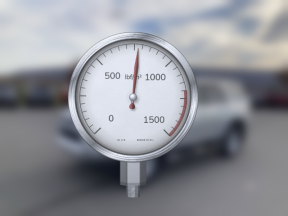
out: **775** psi
